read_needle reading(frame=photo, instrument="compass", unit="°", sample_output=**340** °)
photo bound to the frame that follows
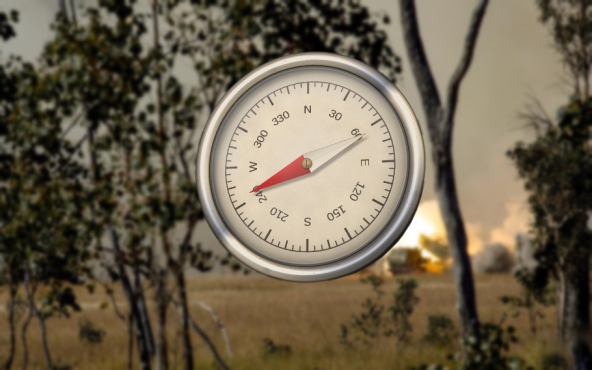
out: **245** °
